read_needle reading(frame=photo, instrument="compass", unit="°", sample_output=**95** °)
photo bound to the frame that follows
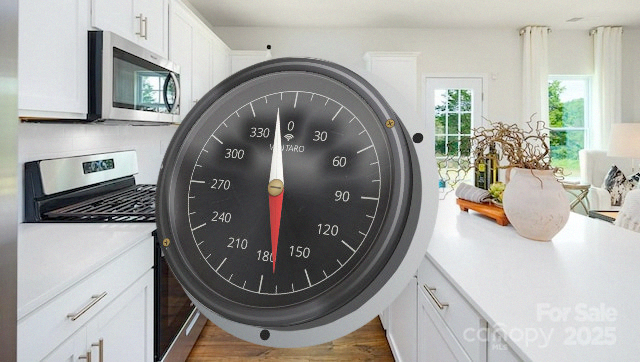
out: **170** °
